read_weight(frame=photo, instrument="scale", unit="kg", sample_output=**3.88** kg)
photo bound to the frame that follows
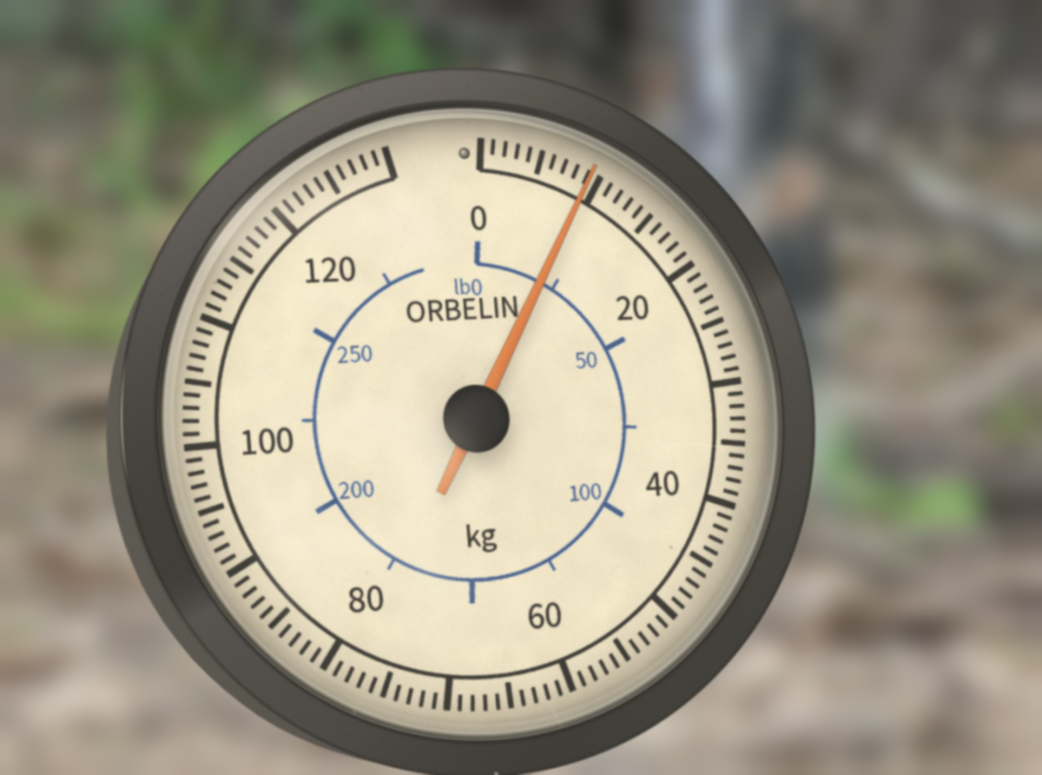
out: **9** kg
